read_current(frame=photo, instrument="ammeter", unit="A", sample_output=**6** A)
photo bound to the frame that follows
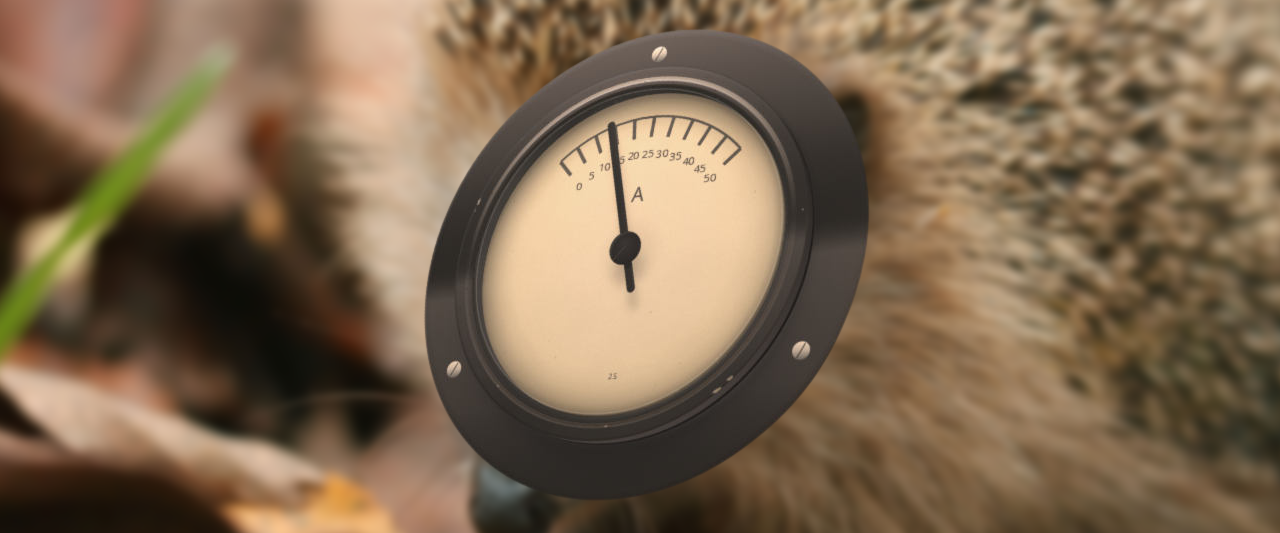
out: **15** A
